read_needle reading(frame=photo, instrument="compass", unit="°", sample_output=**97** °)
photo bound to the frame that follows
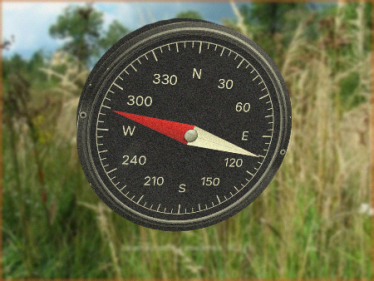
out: **285** °
